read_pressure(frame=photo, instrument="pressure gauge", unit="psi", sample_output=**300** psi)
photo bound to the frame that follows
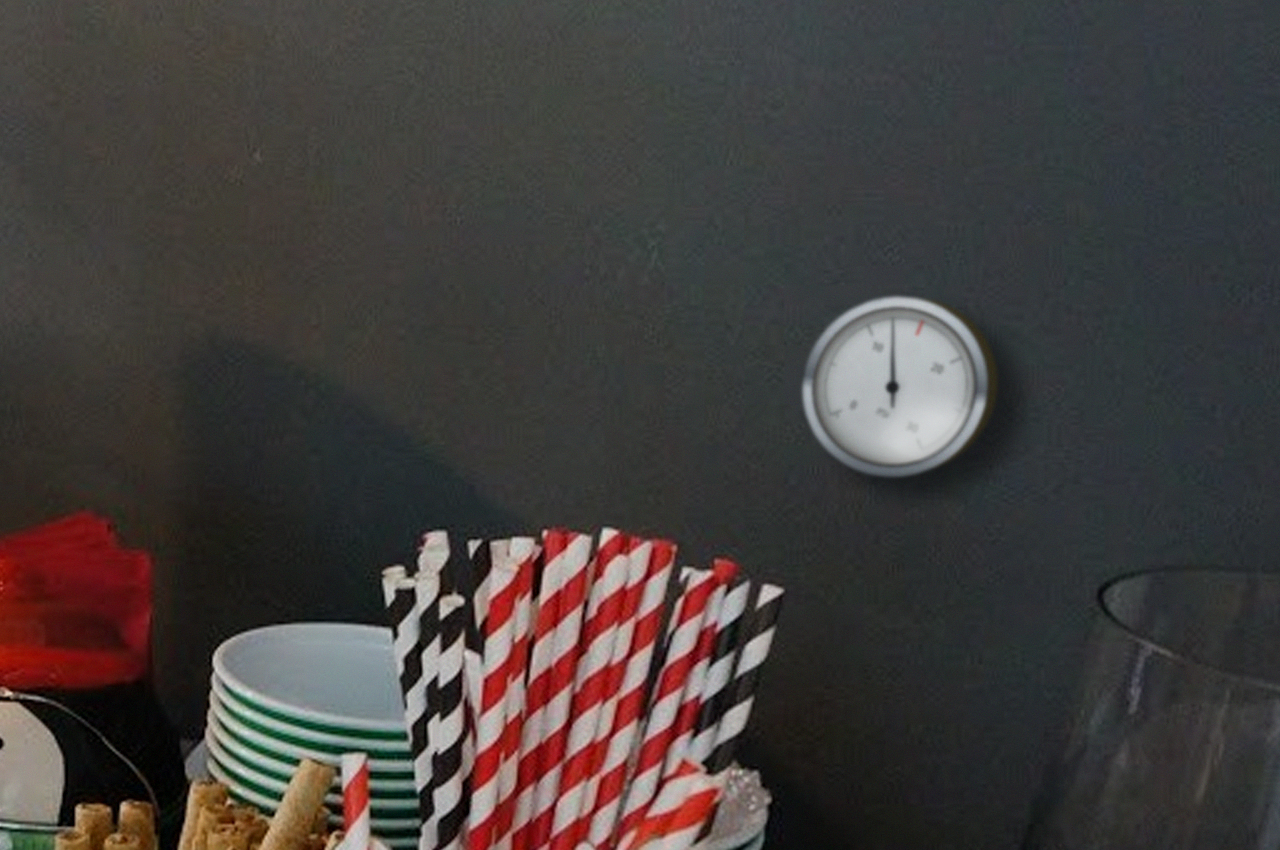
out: **12.5** psi
